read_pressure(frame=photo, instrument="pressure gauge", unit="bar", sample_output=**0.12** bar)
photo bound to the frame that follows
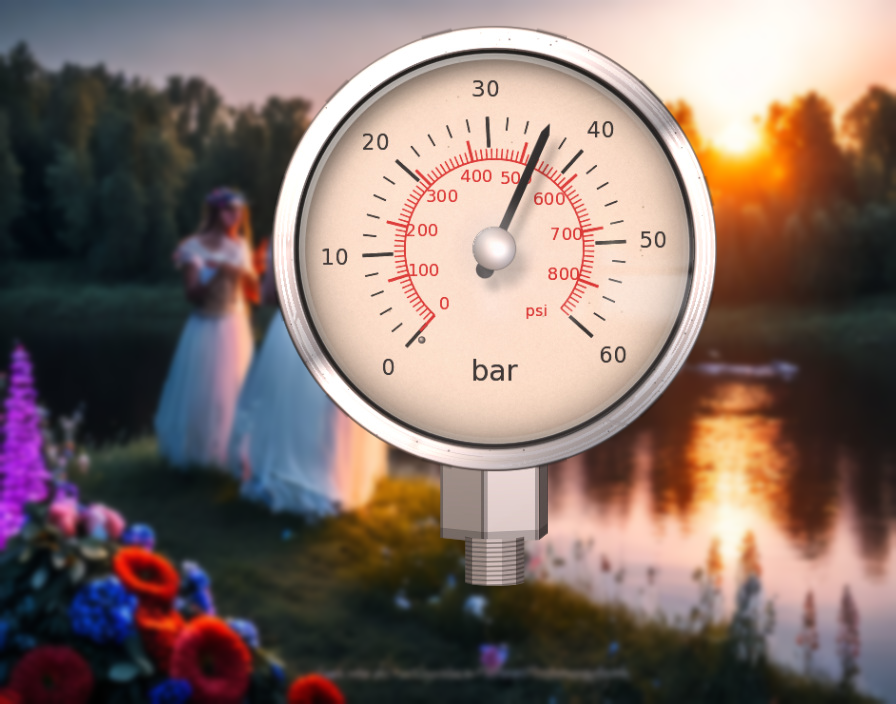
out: **36** bar
